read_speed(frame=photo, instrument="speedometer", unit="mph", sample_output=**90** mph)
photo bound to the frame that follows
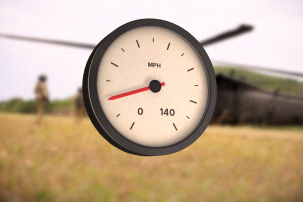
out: **20** mph
